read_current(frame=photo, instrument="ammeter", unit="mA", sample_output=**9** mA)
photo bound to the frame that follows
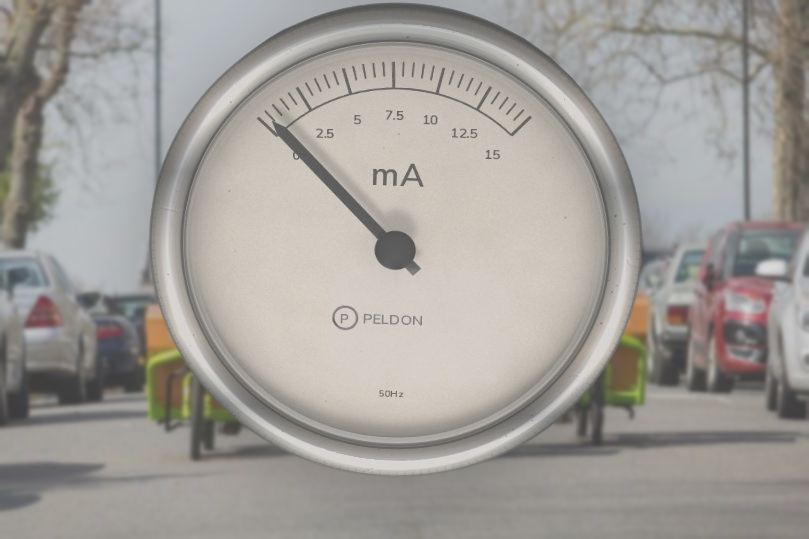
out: **0.5** mA
